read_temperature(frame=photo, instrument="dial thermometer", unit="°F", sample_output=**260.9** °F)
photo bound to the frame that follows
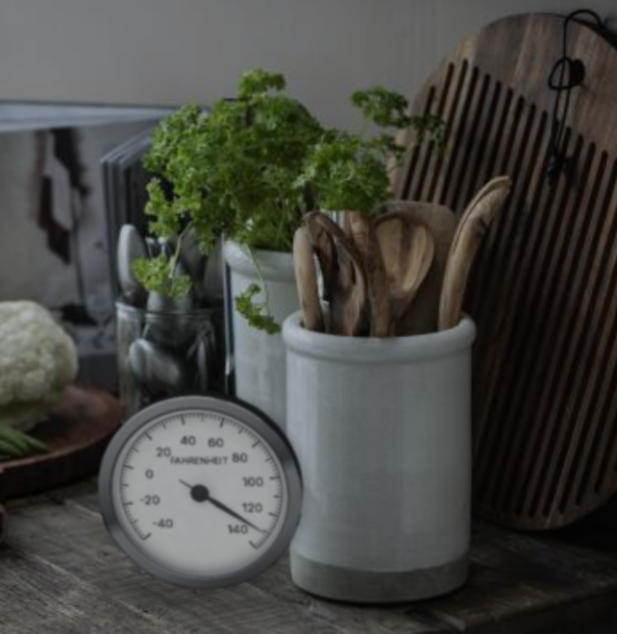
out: **130** °F
